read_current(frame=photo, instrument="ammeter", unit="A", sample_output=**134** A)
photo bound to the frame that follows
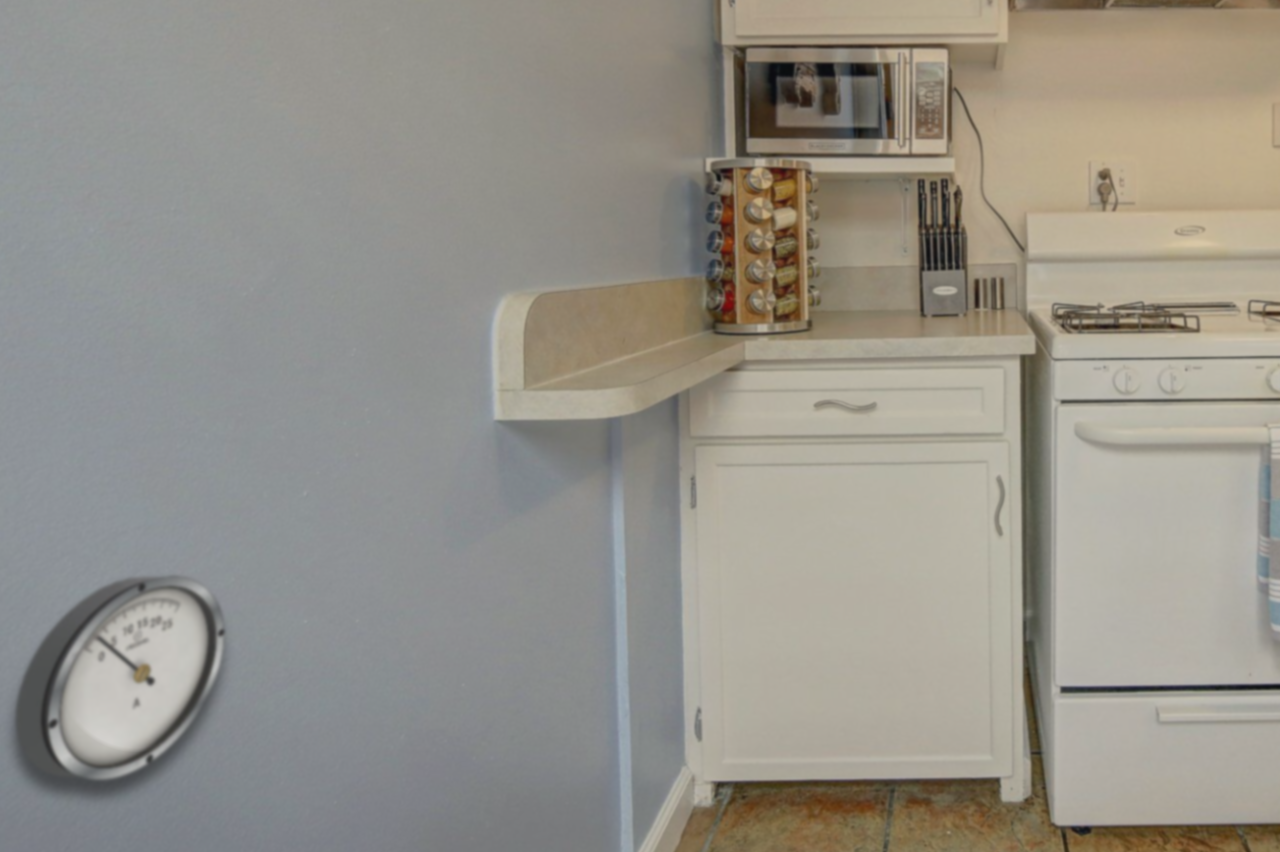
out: **2.5** A
